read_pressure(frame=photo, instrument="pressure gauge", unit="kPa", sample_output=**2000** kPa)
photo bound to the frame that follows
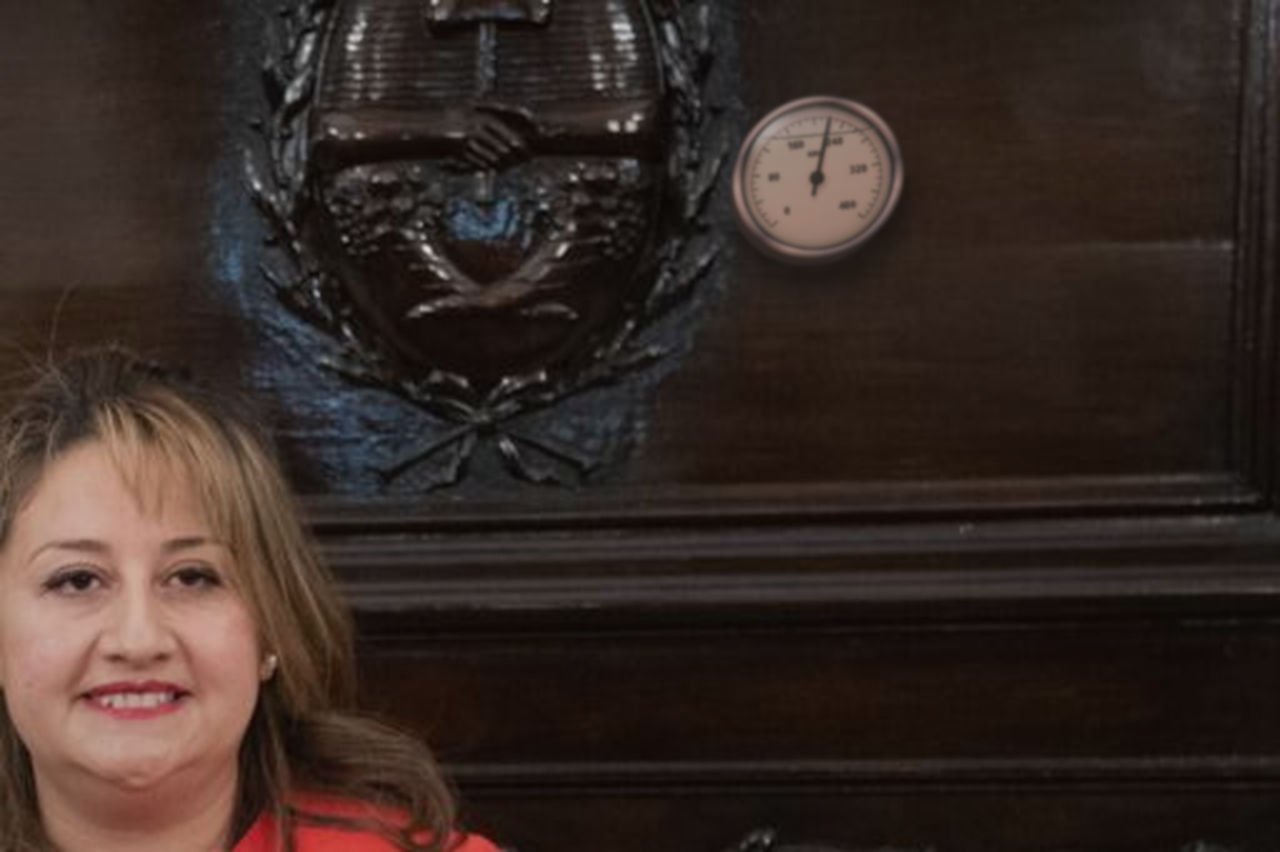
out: **220** kPa
